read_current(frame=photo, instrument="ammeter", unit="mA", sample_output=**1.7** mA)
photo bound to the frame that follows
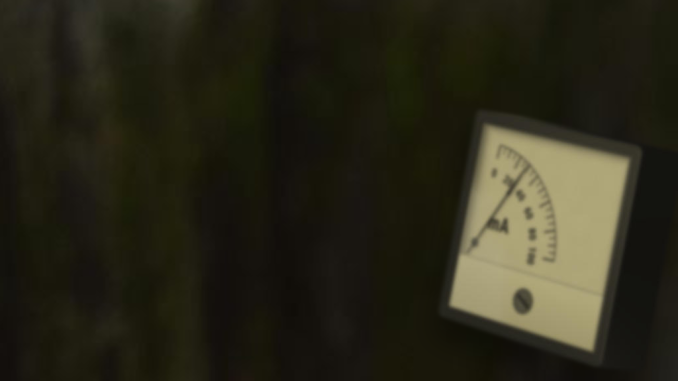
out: **30** mA
